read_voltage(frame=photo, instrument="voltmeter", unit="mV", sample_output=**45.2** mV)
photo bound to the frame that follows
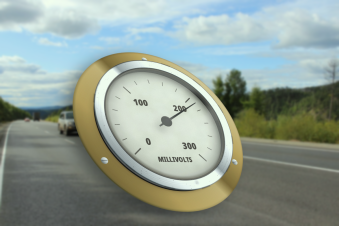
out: **210** mV
